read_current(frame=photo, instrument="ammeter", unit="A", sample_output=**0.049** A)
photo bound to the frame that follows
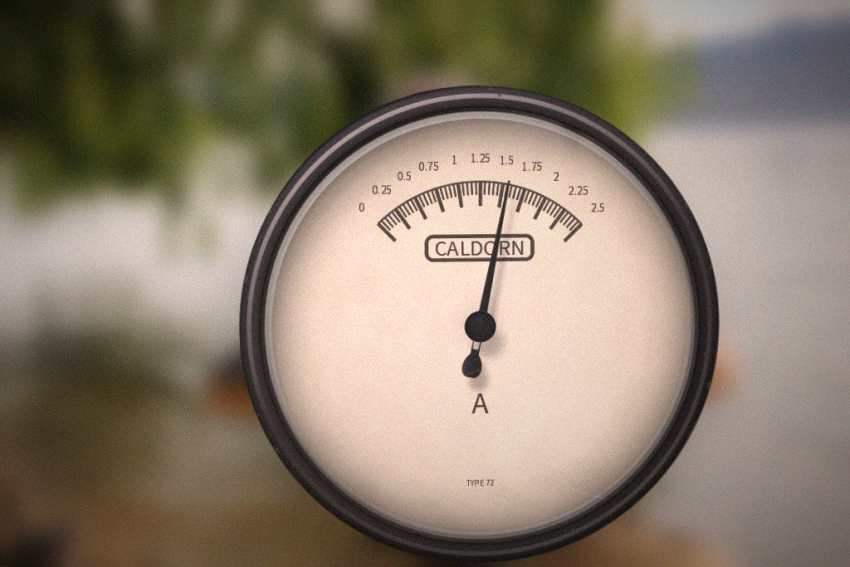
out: **1.55** A
